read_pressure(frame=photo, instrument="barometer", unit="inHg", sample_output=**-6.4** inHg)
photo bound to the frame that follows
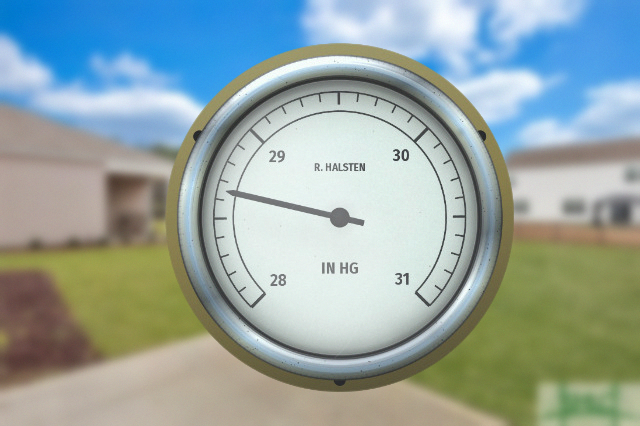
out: **28.65** inHg
